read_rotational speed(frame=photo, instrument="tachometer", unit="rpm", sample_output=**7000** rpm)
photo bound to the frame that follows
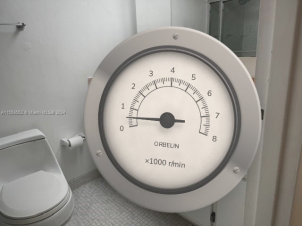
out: **500** rpm
